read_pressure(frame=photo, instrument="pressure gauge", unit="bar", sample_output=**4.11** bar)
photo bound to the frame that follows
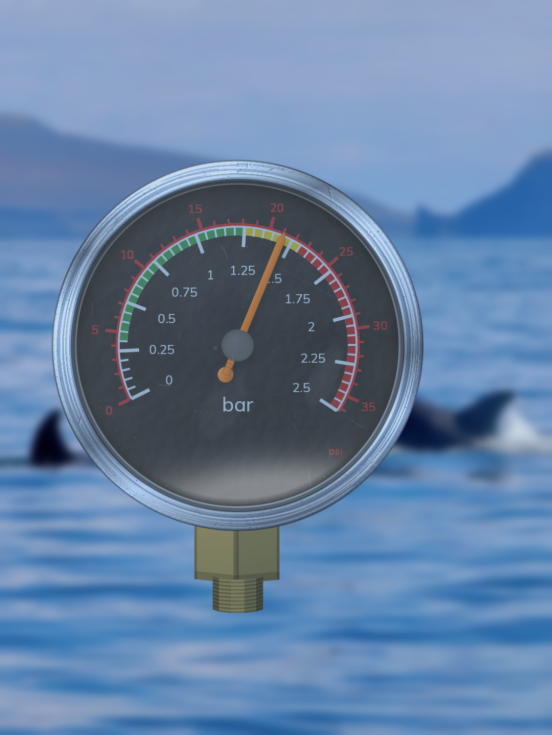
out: **1.45** bar
